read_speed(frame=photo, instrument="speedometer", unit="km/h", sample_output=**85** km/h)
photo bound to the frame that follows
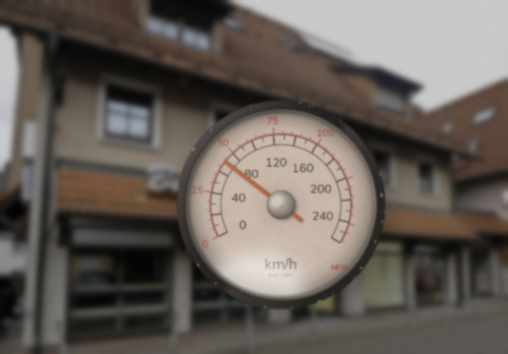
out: **70** km/h
